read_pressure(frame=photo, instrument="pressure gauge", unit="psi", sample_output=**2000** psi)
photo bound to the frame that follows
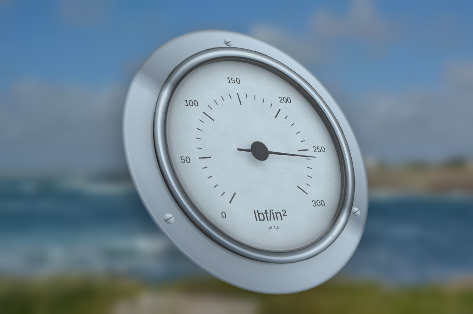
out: **260** psi
